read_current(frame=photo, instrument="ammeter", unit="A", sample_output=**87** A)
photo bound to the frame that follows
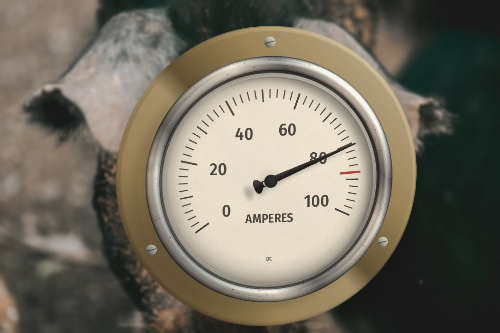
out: **80** A
